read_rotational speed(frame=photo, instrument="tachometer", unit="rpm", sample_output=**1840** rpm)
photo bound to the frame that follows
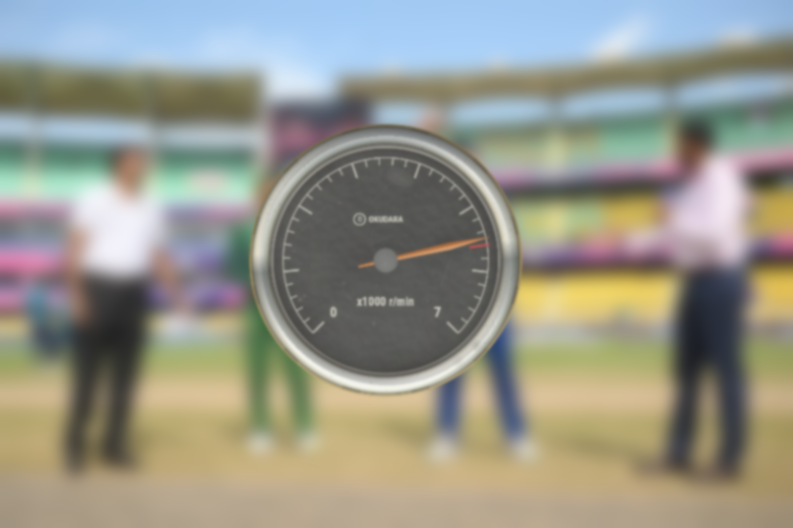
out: **5500** rpm
